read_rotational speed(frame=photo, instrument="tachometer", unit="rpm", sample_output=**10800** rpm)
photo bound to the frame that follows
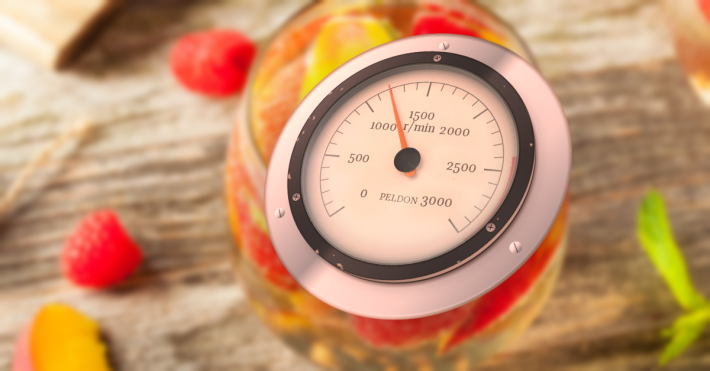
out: **1200** rpm
